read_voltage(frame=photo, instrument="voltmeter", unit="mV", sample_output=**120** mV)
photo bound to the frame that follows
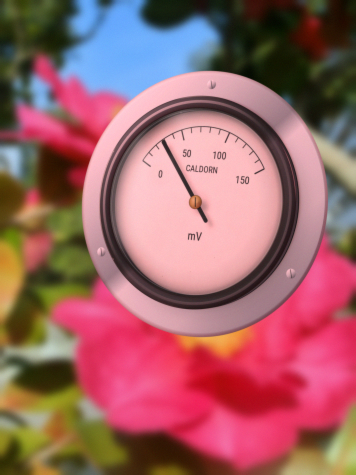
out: **30** mV
